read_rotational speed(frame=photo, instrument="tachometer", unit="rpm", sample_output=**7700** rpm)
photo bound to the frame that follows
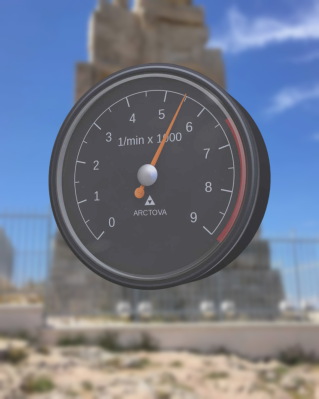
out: **5500** rpm
